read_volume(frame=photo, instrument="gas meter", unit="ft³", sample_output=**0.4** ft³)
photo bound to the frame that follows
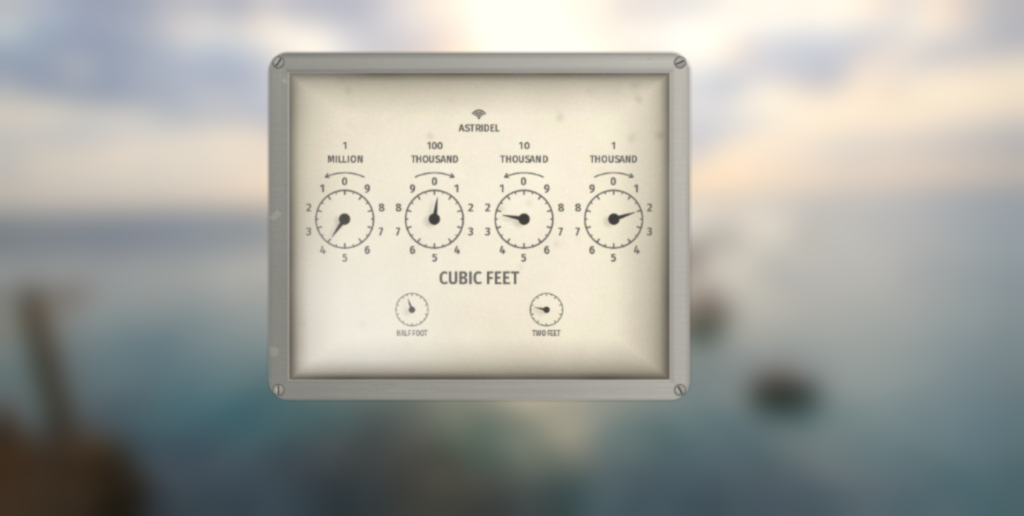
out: **402200** ft³
